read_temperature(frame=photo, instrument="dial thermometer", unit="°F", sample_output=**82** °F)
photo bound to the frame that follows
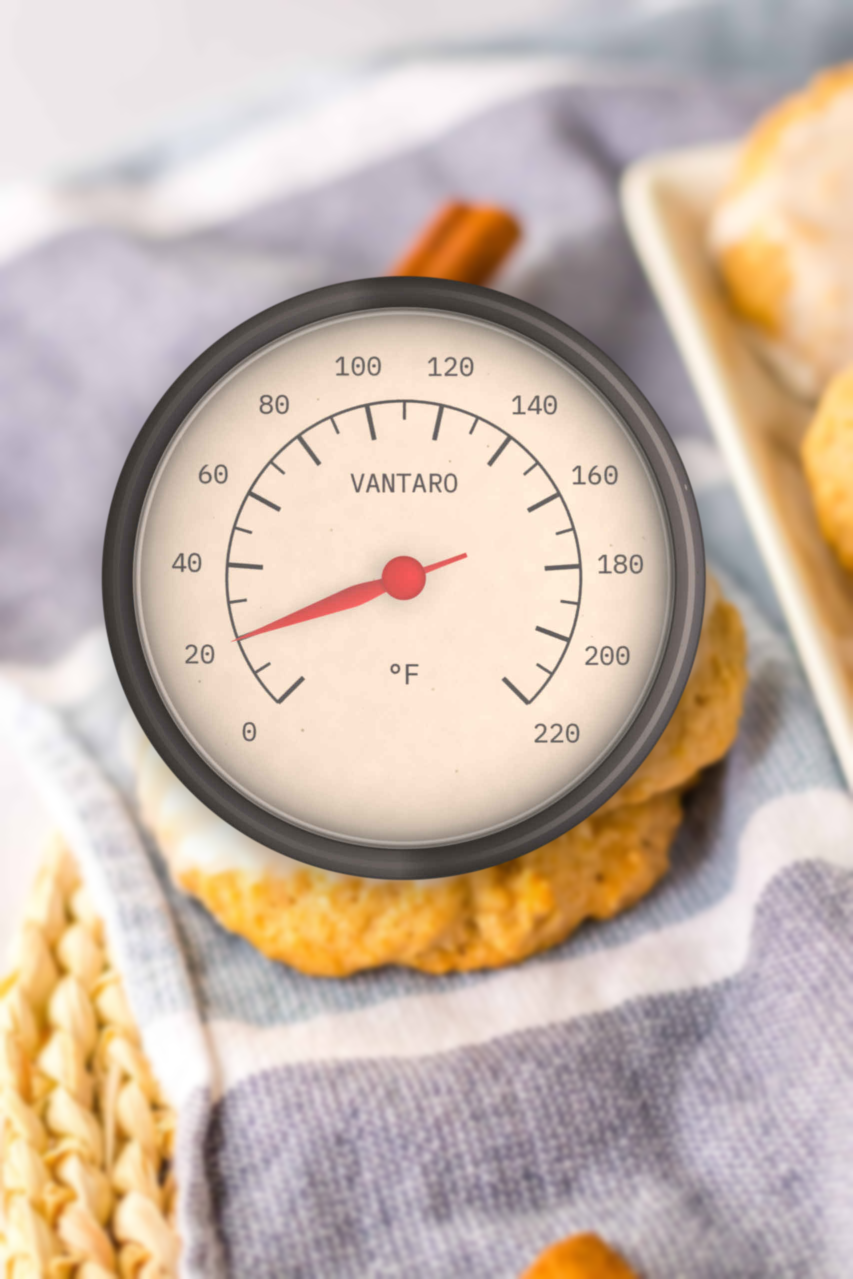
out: **20** °F
